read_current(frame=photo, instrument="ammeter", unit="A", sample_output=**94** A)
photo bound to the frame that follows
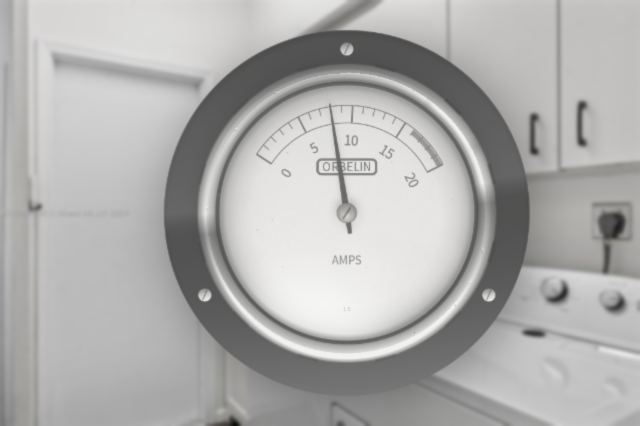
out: **8** A
